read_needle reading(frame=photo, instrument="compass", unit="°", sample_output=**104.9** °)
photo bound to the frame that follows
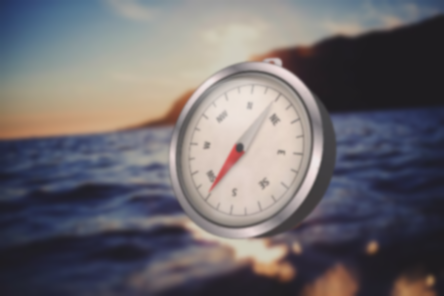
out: **210** °
